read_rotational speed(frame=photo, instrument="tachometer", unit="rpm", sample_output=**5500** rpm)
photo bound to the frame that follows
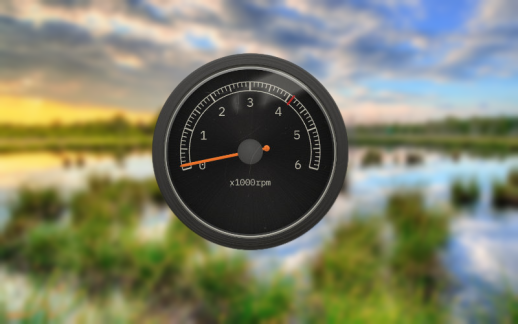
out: **100** rpm
